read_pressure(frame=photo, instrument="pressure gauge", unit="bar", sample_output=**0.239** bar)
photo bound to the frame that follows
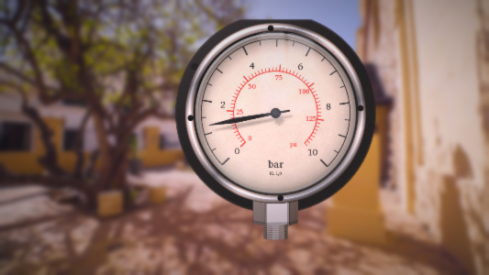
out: **1.25** bar
